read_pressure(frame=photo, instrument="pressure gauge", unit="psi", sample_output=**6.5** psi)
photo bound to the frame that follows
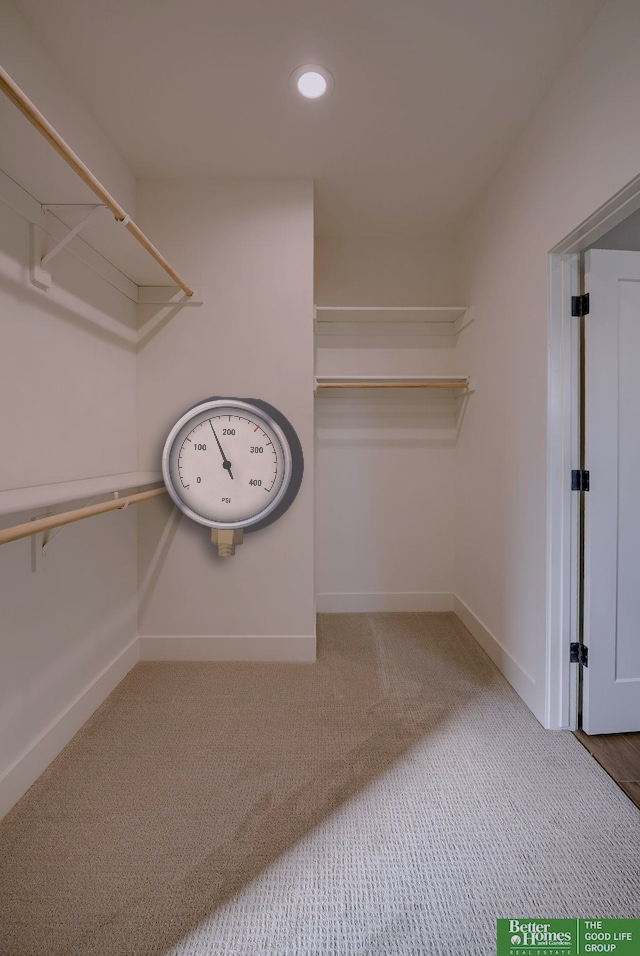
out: **160** psi
